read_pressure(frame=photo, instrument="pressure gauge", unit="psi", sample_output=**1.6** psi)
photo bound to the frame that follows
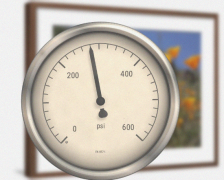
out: **280** psi
